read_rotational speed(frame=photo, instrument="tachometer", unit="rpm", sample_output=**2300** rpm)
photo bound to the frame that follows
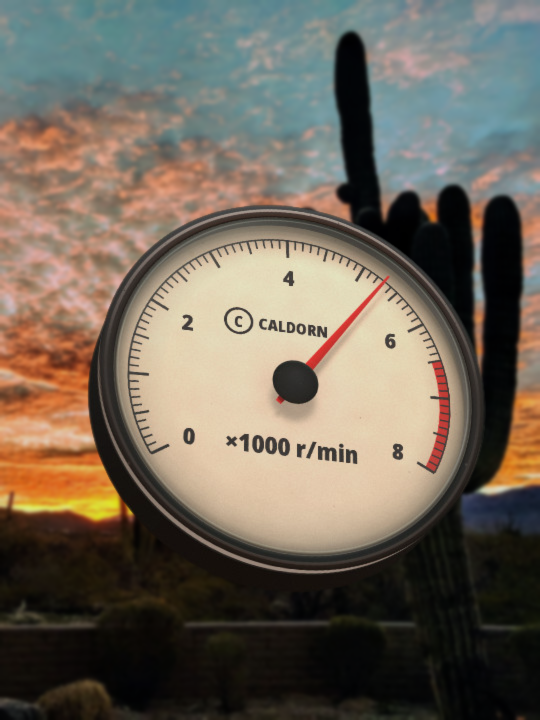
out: **5300** rpm
